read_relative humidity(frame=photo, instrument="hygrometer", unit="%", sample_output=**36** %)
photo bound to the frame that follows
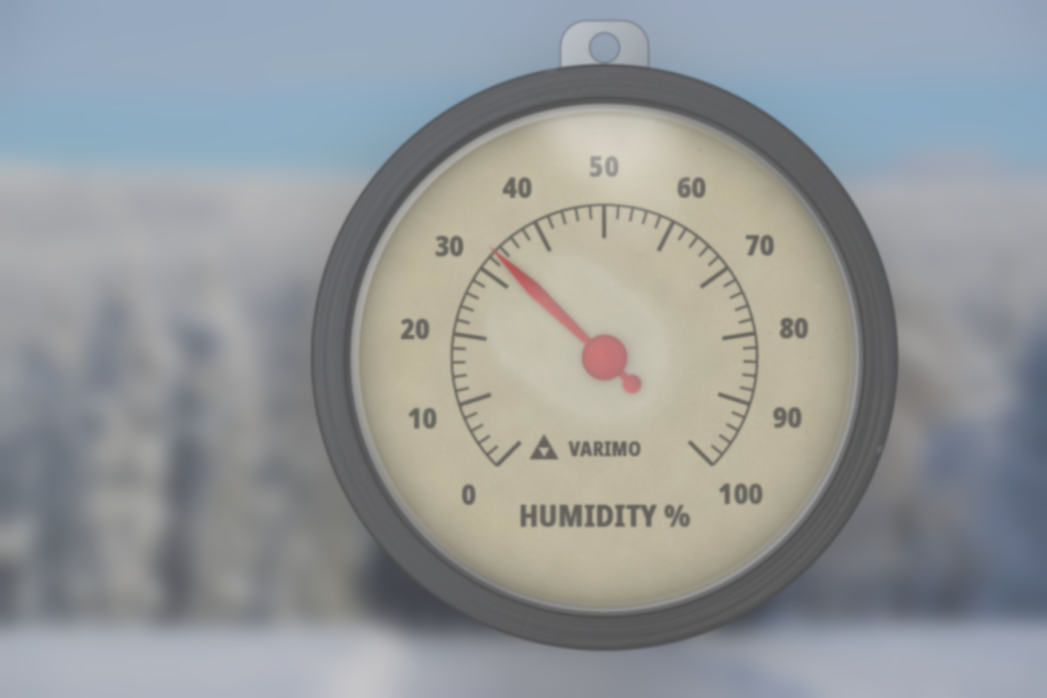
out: **33** %
